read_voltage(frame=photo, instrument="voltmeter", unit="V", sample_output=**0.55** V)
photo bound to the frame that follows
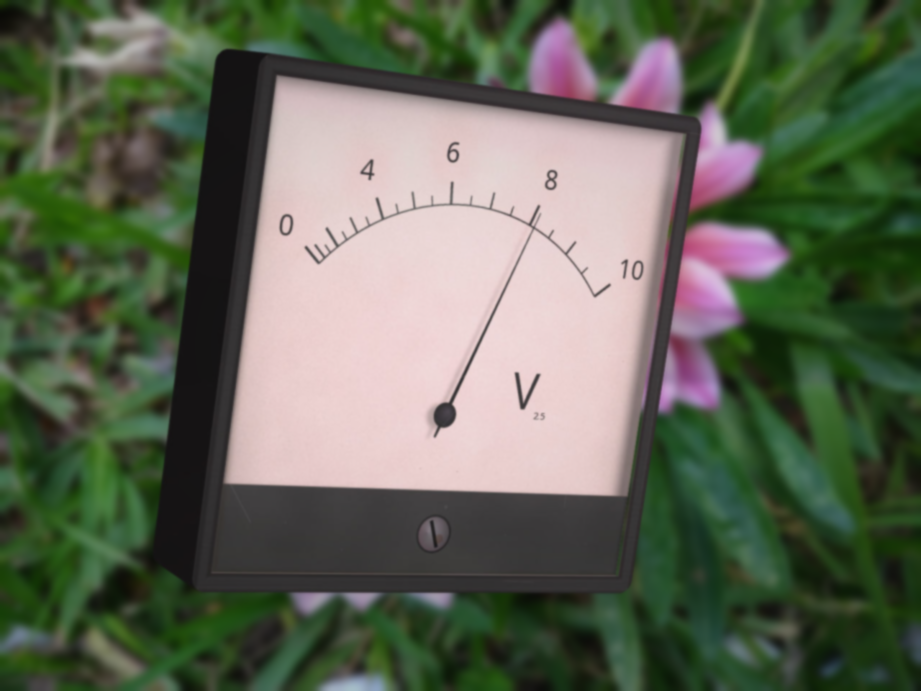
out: **8** V
